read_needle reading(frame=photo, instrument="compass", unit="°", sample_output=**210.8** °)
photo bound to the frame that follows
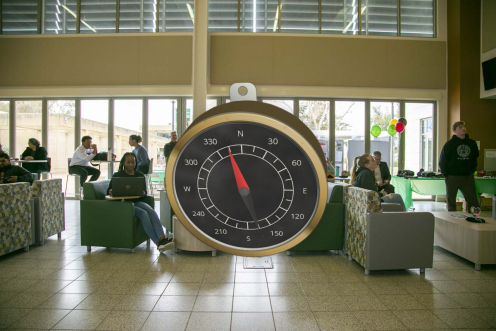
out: **345** °
